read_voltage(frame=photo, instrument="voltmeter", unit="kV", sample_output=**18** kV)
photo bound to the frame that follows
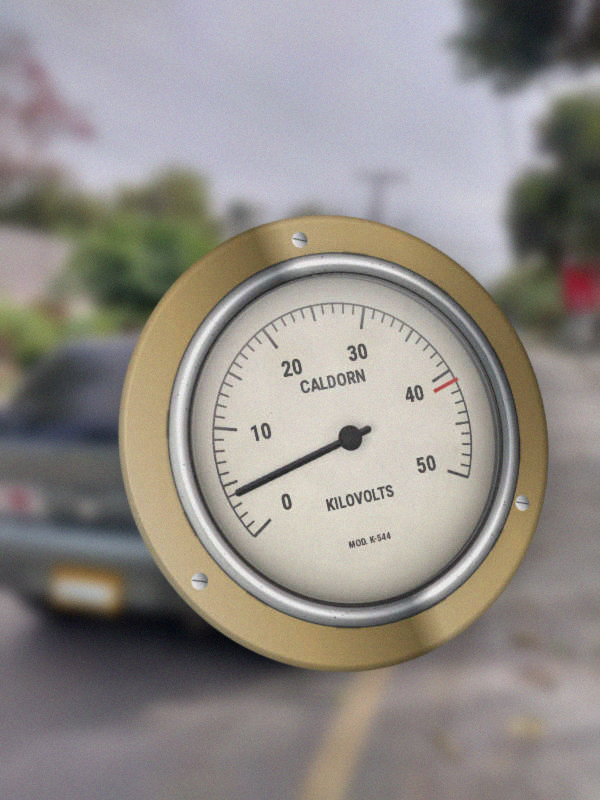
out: **4** kV
